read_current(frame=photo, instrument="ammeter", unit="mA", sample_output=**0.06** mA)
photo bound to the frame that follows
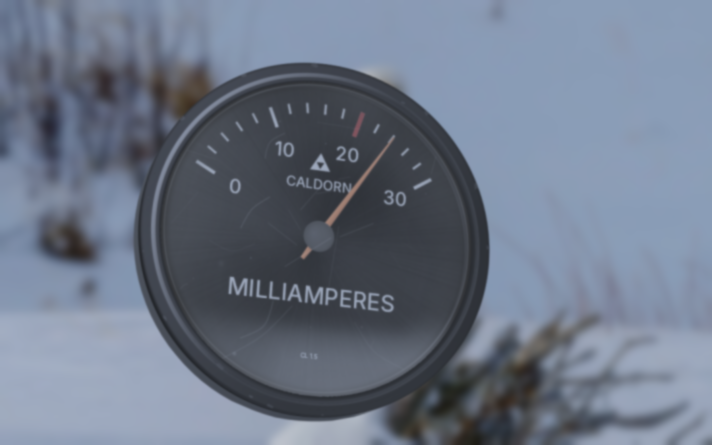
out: **24** mA
